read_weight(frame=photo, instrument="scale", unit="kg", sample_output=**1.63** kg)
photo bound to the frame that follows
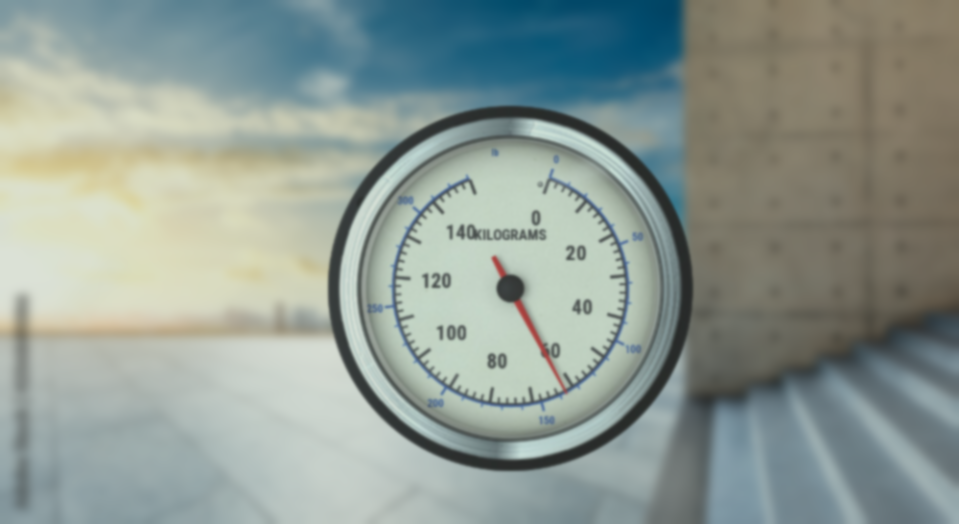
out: **62** kg
